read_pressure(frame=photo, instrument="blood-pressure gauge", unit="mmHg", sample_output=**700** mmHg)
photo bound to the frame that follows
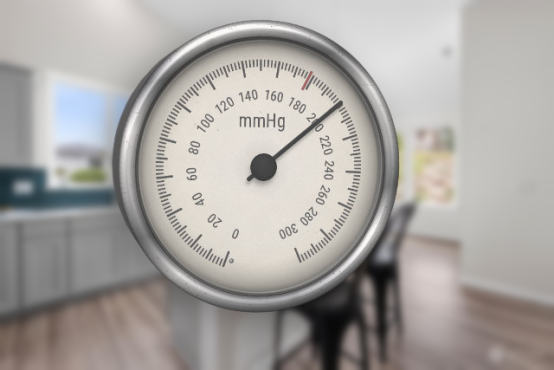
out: **200** mmHg
